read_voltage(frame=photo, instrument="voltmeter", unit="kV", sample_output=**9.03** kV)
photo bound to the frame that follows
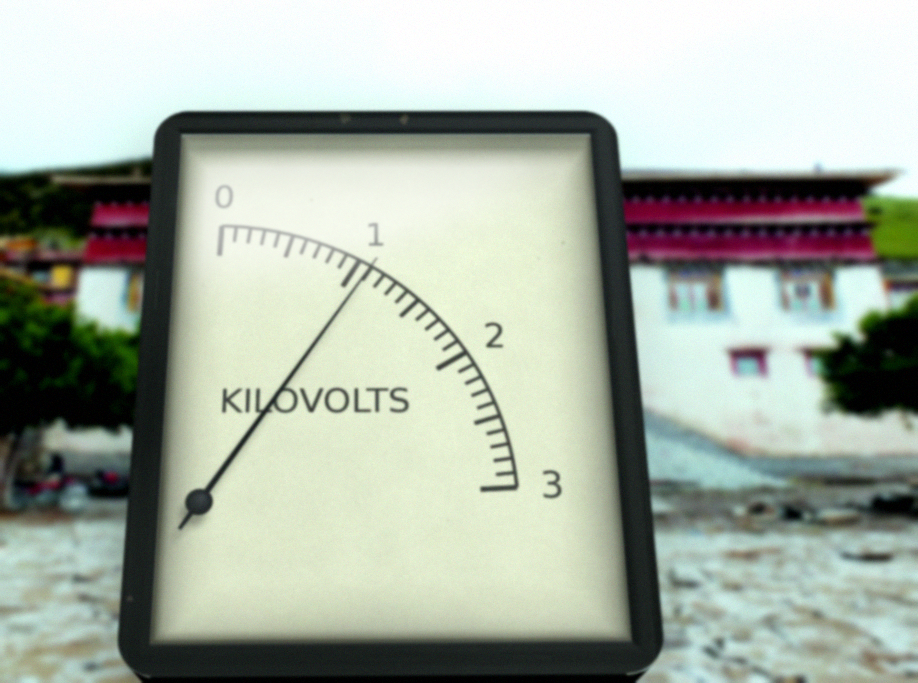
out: **1.1** kV
